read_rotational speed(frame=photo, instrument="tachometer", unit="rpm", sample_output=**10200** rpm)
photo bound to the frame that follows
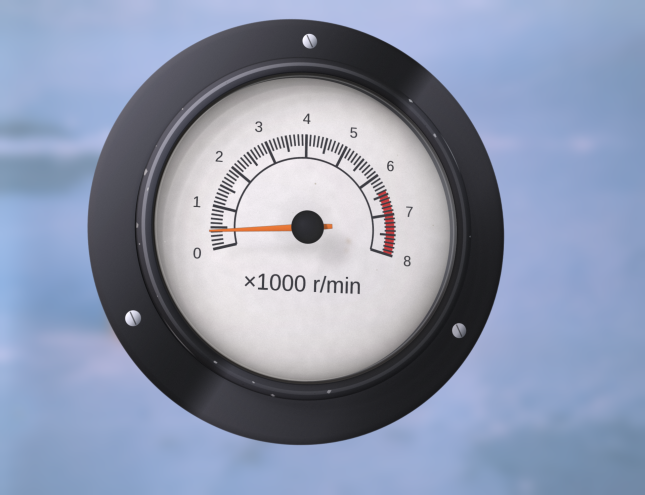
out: **400** rpm
